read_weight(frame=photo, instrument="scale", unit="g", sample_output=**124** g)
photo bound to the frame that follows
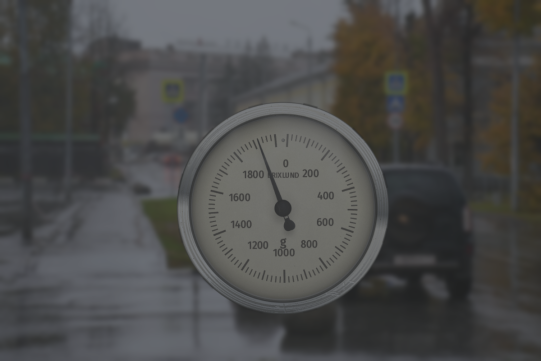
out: **1920** g
